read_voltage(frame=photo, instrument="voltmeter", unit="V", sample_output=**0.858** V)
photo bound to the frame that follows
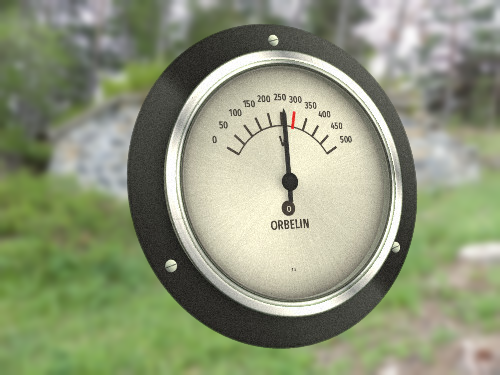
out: **250** V
